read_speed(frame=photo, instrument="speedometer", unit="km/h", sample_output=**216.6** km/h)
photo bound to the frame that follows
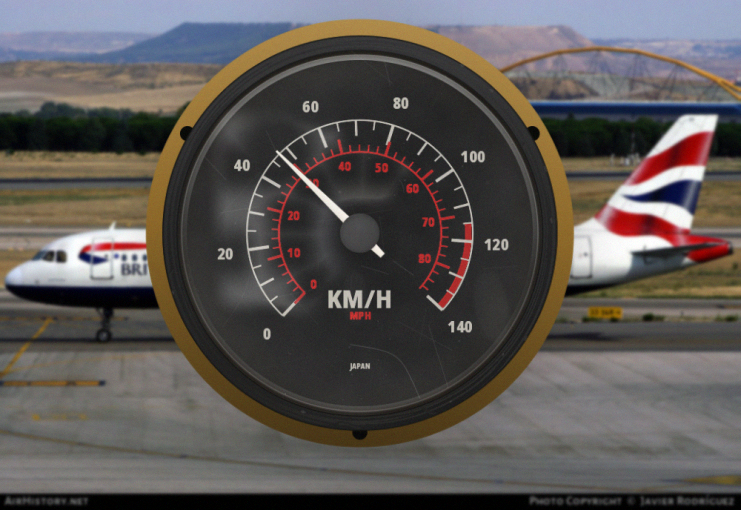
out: **47.5** km/h
